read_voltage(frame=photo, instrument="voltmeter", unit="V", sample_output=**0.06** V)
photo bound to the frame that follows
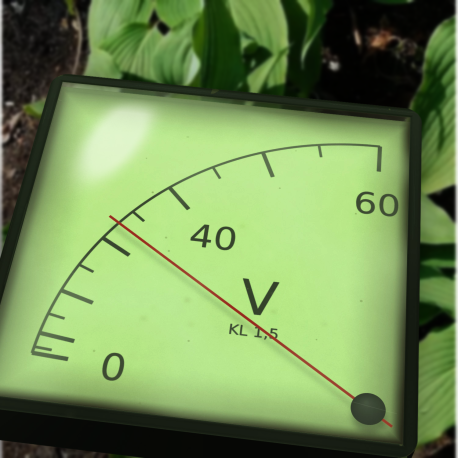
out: **32.5** V
